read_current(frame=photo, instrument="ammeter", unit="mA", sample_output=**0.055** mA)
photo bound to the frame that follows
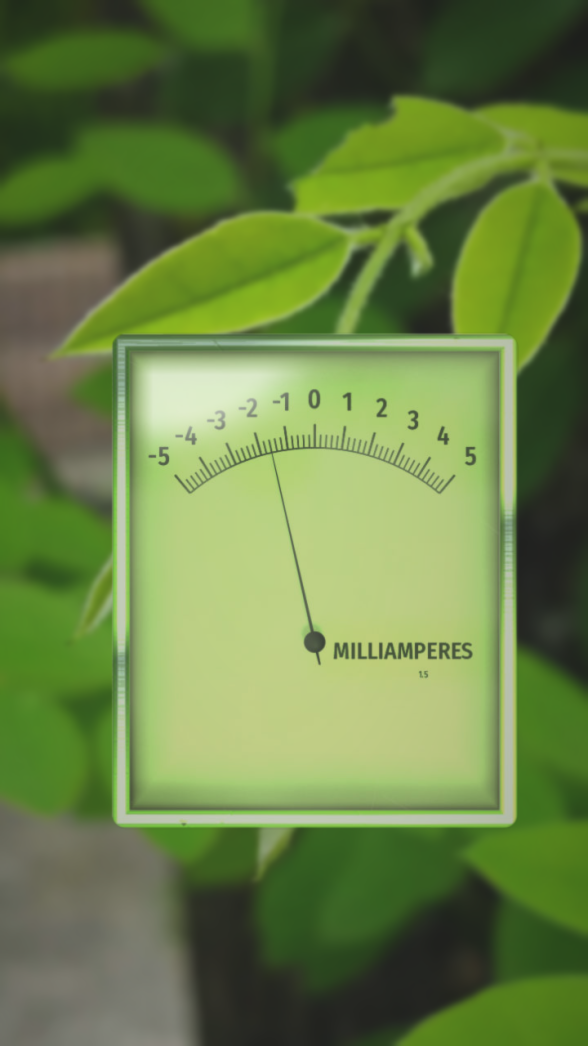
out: **-1.6** mA
